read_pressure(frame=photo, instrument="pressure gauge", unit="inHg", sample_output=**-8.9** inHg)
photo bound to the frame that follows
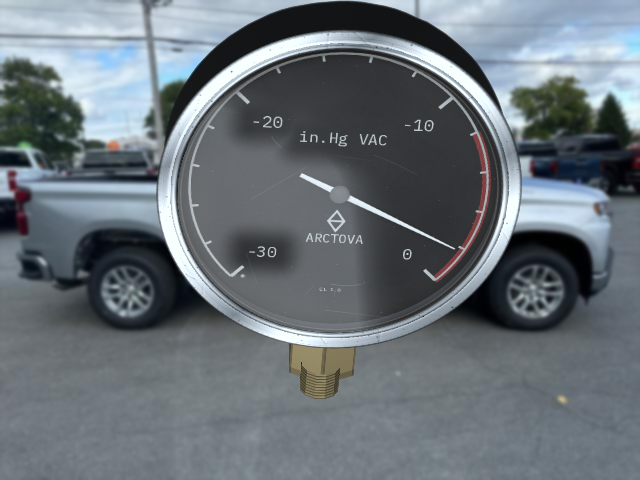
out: **-2** inHg
